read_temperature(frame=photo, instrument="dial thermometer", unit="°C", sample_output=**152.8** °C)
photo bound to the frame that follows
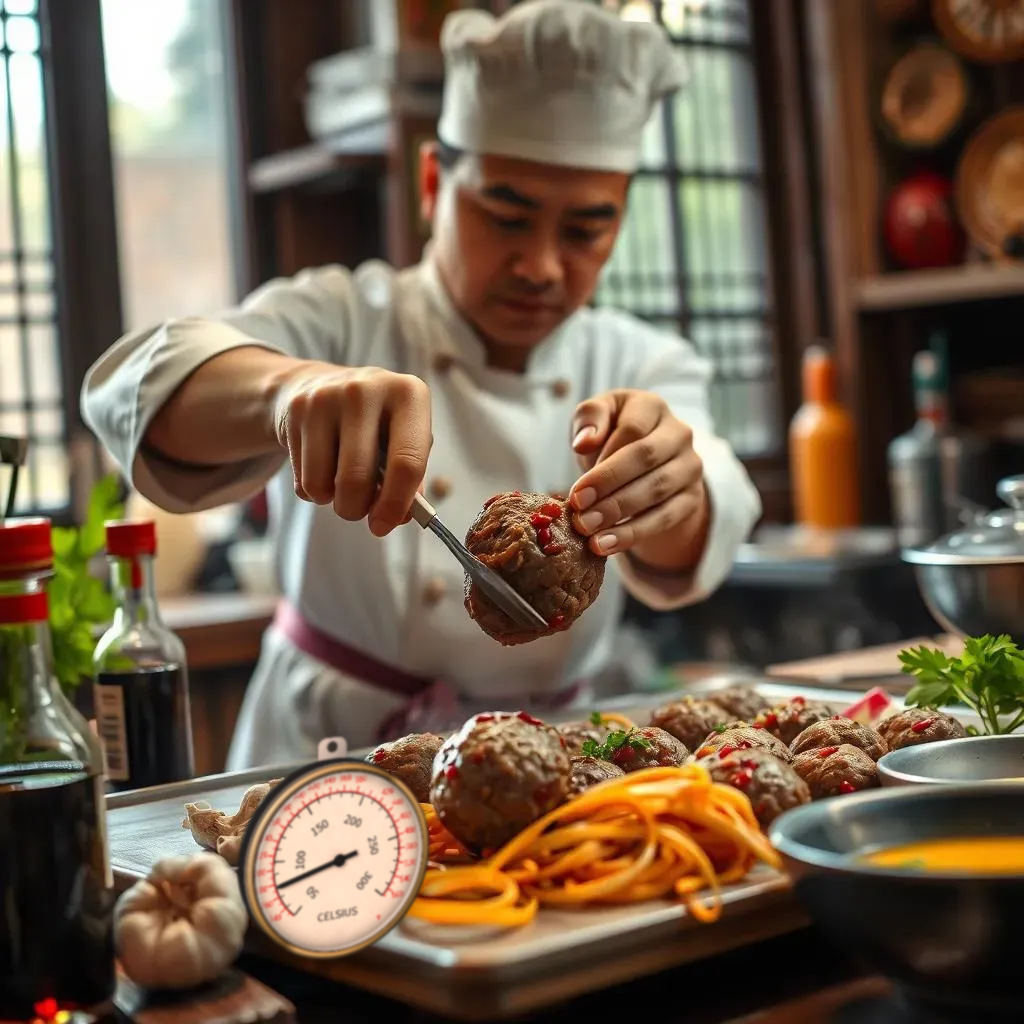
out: **80** °C
